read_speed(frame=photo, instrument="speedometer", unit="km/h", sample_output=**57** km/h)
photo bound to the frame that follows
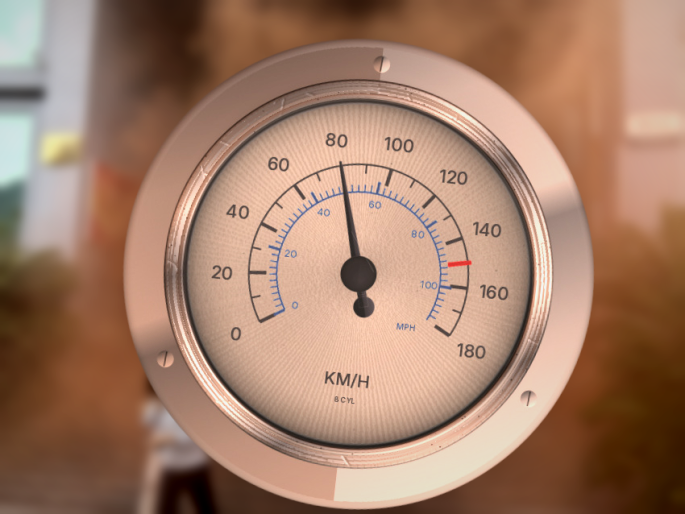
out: **80** km/h
